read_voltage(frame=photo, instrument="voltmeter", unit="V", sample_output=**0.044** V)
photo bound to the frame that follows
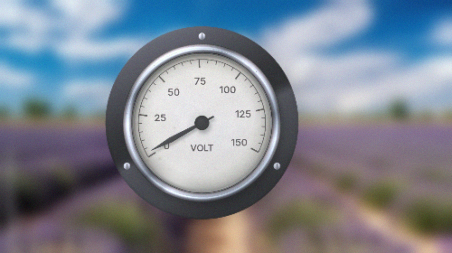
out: **2.5** V
